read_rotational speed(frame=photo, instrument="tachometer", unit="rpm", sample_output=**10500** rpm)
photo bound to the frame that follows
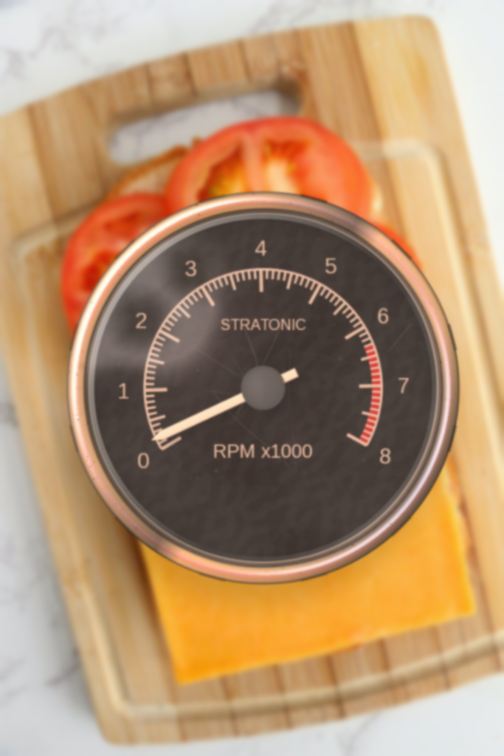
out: **200** rpm
